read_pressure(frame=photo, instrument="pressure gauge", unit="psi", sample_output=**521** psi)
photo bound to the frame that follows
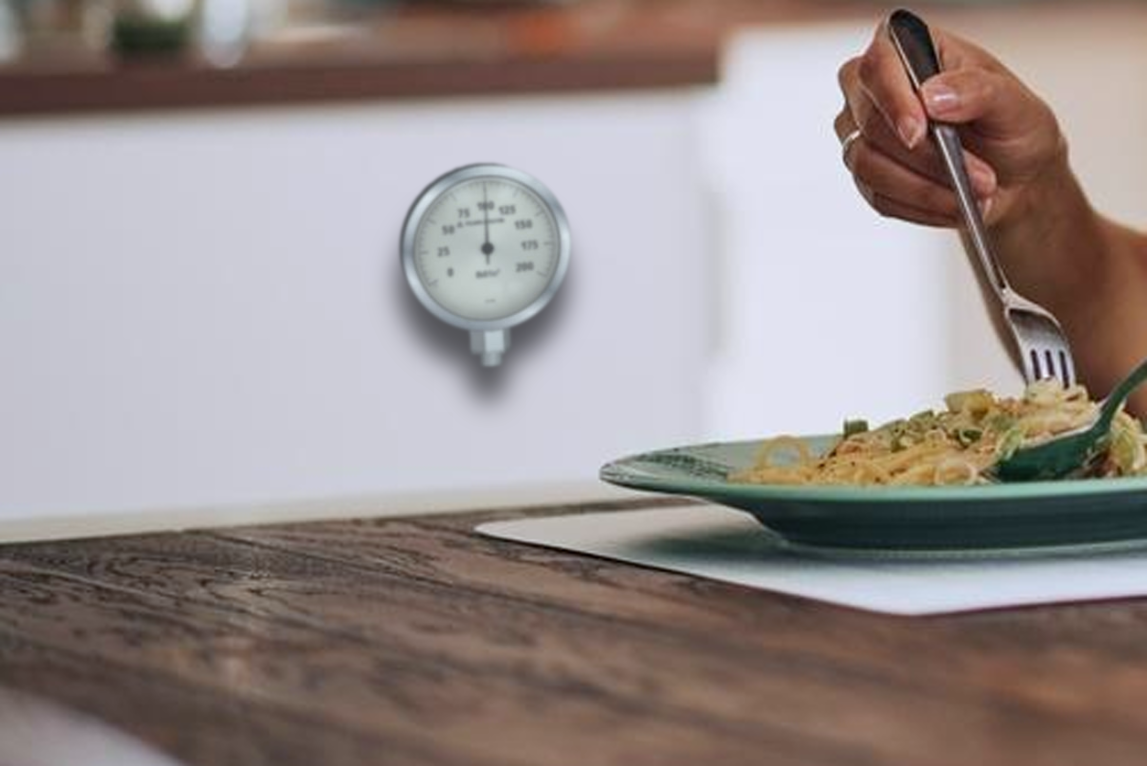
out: **100** psi
